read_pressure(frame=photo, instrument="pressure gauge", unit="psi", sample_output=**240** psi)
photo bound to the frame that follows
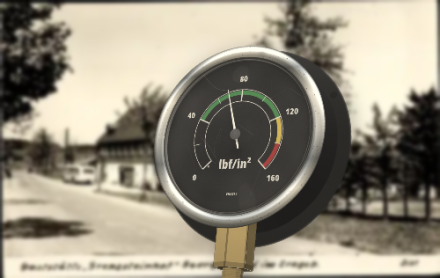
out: **70** psi
